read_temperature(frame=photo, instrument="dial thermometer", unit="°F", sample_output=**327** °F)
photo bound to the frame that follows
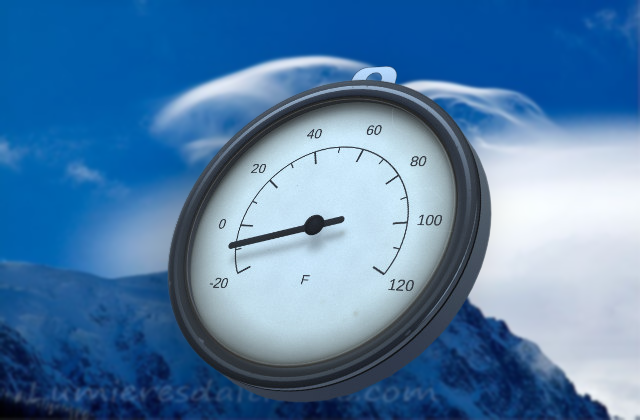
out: **-10** °F
